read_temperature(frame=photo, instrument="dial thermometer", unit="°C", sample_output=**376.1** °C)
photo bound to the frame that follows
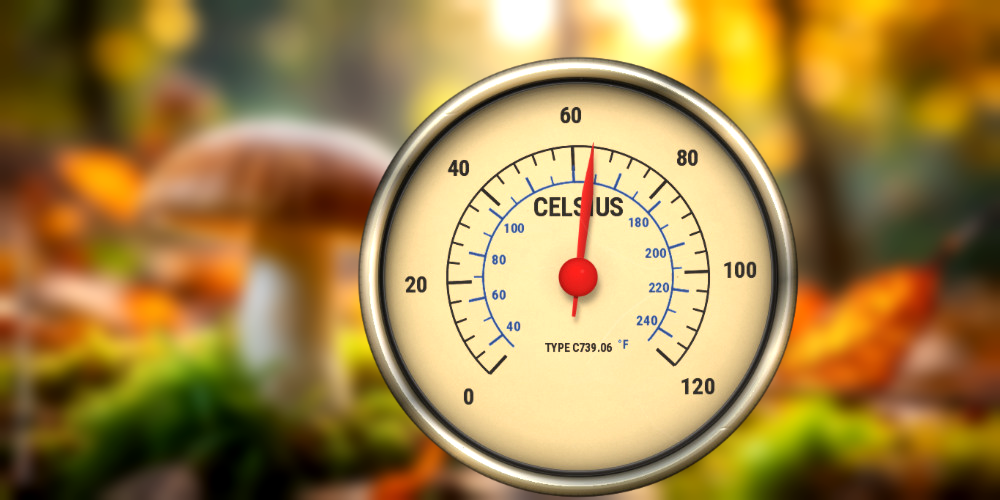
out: **64** °C
